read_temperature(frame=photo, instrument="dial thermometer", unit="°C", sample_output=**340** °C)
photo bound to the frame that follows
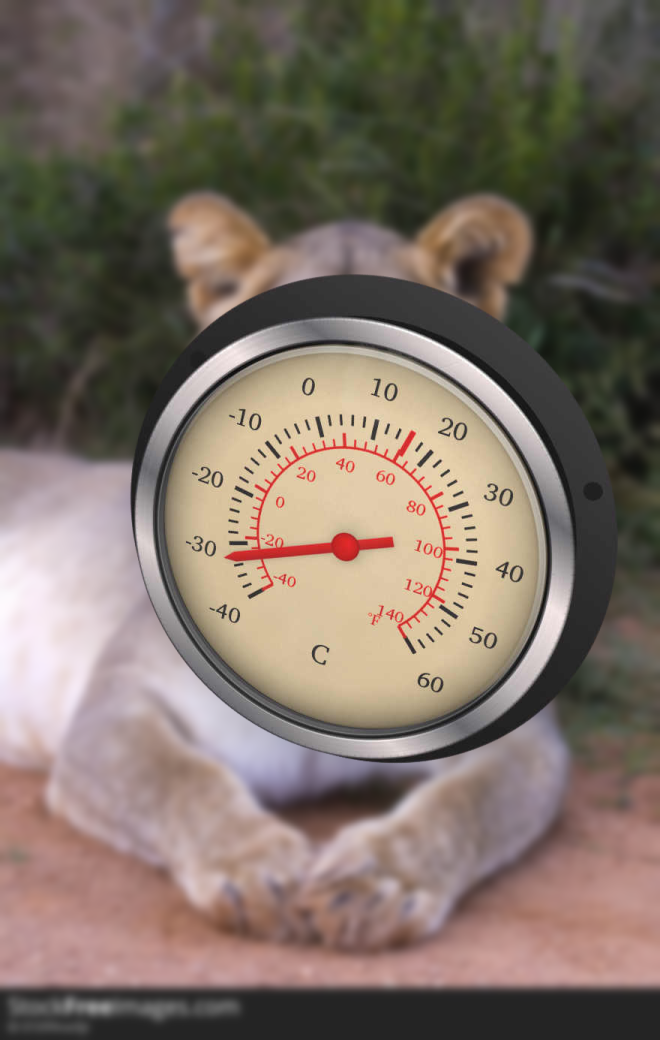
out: **-32** °C
